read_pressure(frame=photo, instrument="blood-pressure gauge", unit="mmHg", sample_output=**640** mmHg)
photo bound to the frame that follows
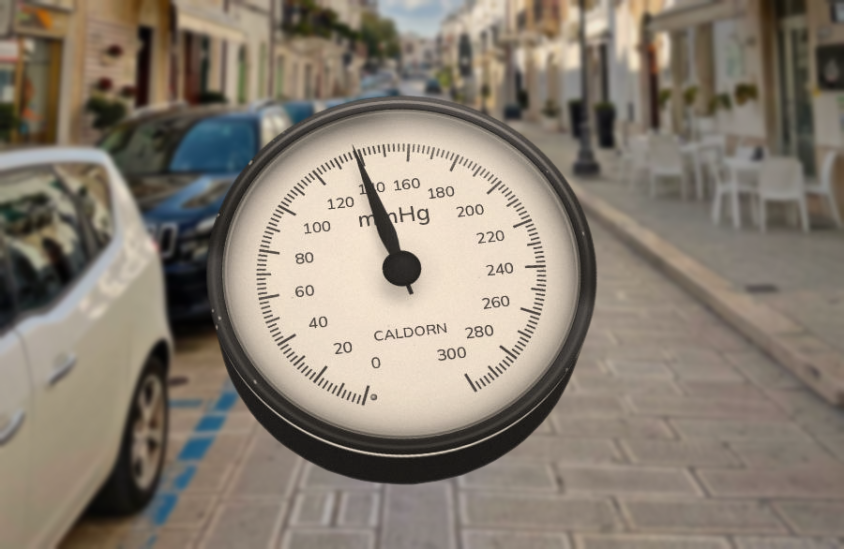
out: **138** mmHg
